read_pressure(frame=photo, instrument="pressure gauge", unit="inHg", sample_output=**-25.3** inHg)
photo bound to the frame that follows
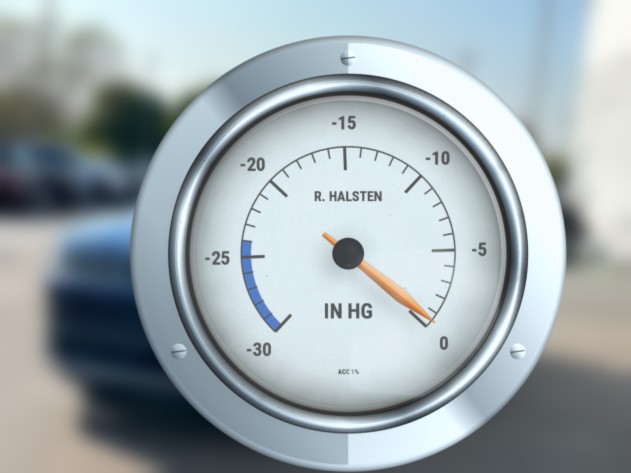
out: **-0.5** inHg
